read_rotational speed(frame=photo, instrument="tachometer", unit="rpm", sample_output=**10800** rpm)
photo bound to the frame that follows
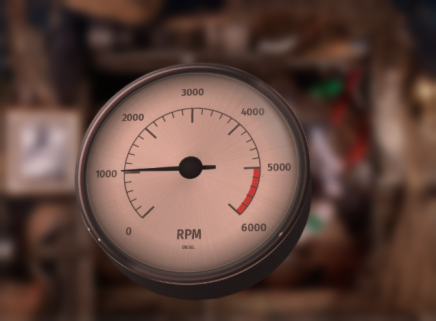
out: **1000** rpm
